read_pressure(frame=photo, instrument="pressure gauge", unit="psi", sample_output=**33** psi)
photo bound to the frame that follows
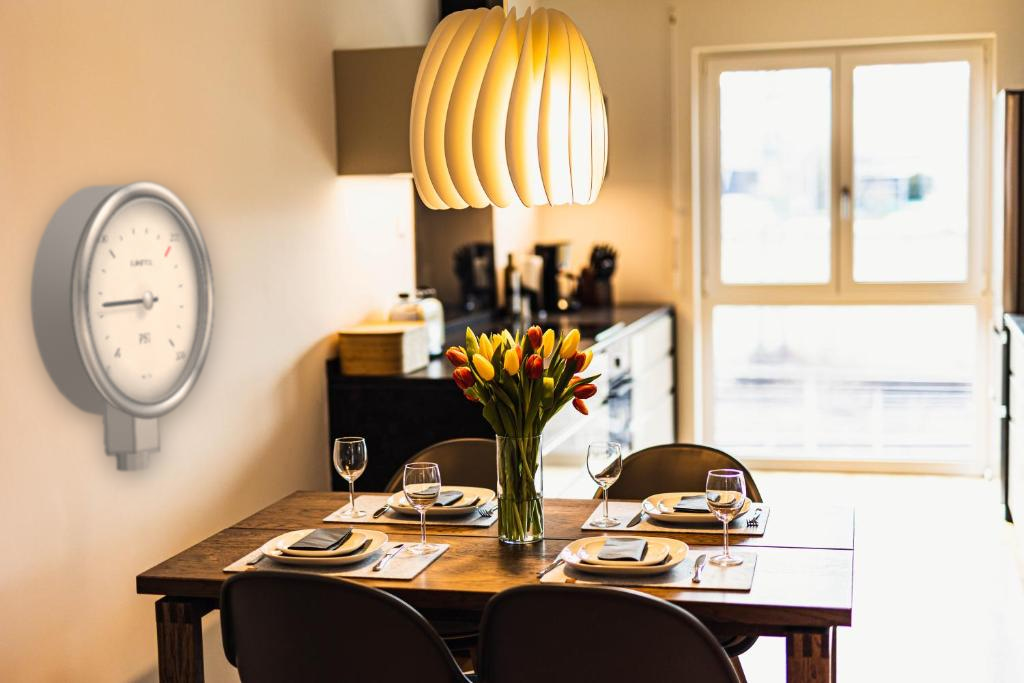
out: **50** psi
